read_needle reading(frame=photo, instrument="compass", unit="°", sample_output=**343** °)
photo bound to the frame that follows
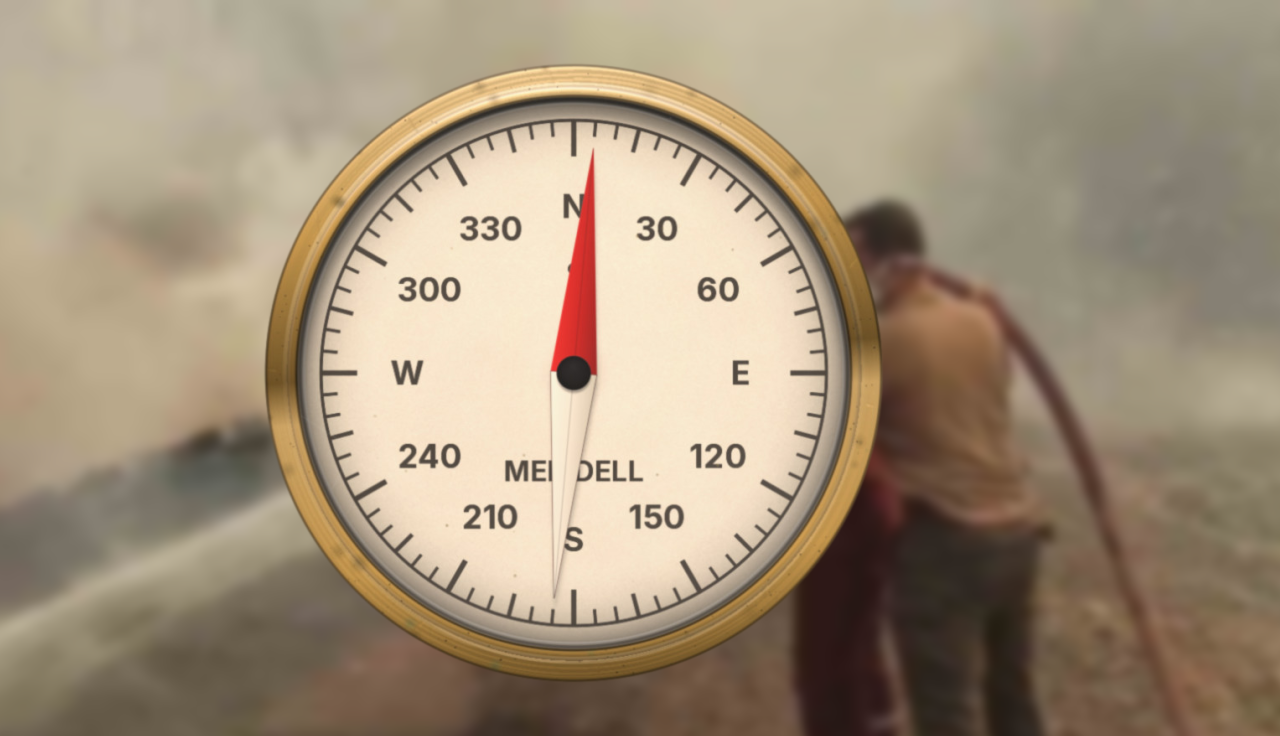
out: **5** °
